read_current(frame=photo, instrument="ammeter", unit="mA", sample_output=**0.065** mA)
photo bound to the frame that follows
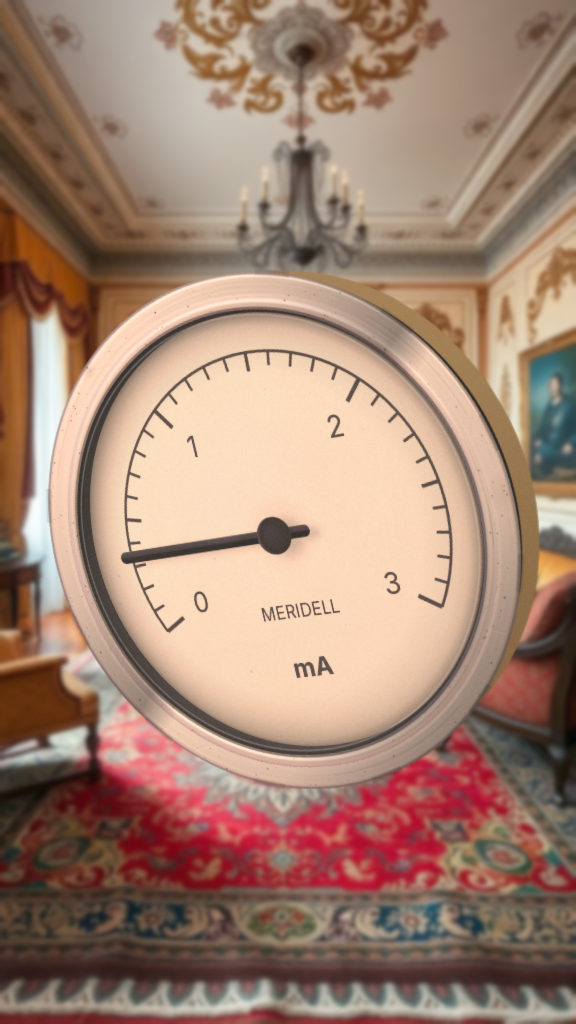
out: **0.35** mA
